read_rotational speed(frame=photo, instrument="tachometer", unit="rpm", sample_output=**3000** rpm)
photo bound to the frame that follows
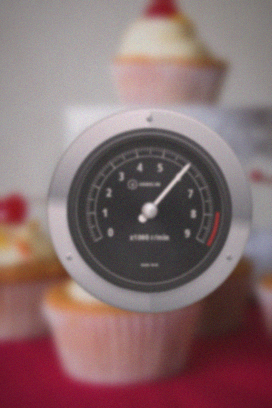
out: **6000** rpm
